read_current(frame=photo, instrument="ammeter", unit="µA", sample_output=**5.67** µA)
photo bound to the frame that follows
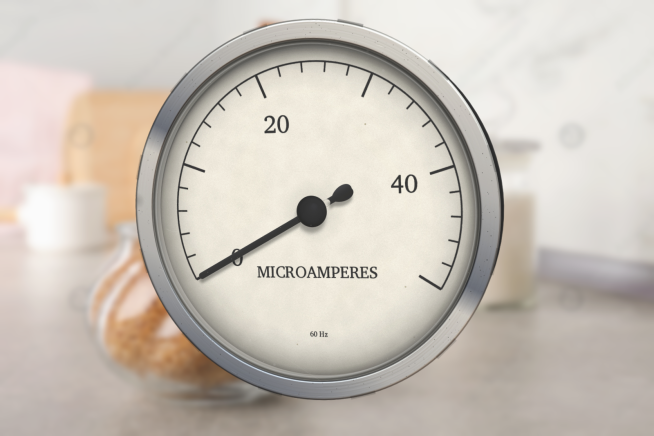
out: **0** µA
